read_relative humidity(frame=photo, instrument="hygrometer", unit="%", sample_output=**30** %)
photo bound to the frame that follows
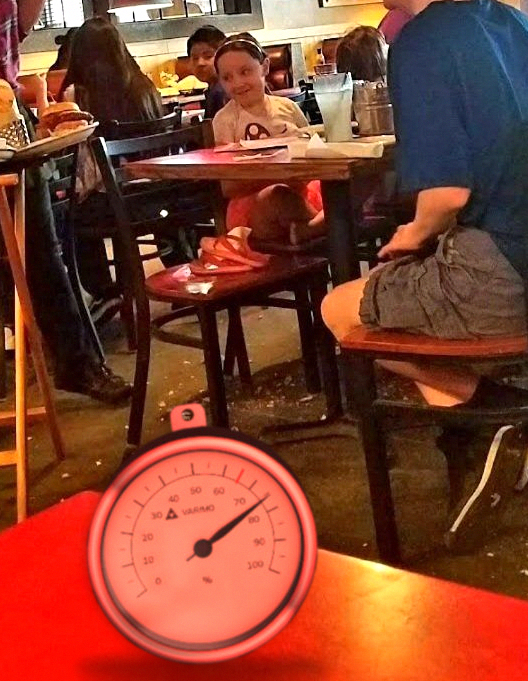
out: **75** %
